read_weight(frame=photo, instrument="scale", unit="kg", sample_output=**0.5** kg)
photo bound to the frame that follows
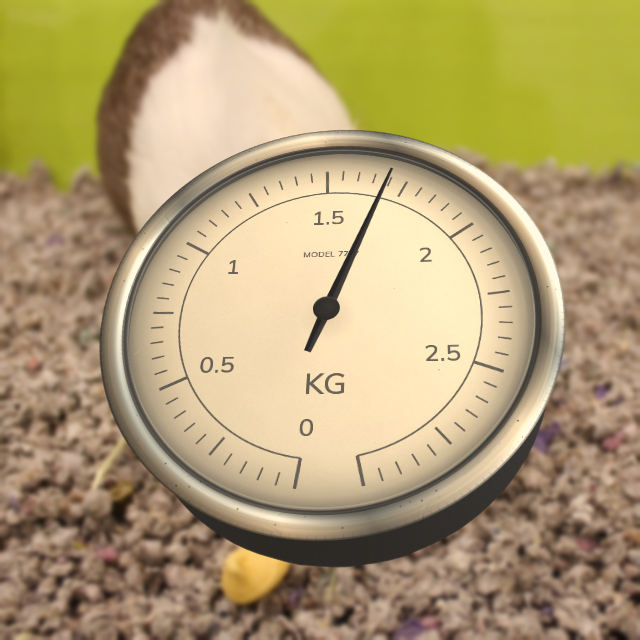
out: **1.7** kg
